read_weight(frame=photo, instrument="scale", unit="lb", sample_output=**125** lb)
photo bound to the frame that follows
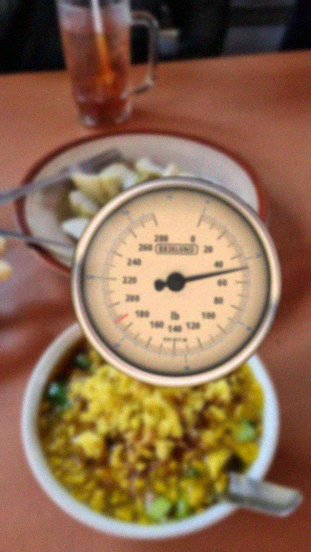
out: **50** lb
